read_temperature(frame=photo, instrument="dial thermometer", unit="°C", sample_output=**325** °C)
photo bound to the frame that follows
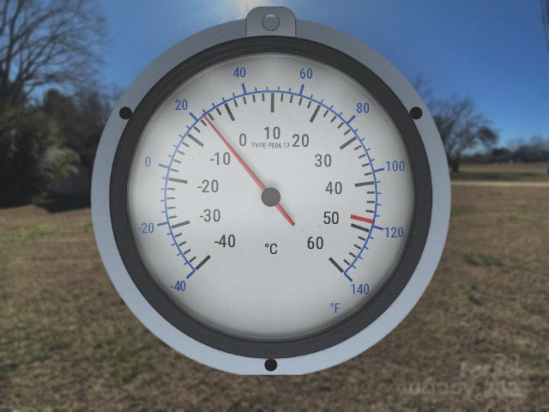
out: **-5** °C
